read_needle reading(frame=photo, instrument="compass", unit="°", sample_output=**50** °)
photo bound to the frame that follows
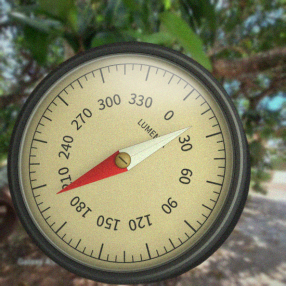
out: **200** °
